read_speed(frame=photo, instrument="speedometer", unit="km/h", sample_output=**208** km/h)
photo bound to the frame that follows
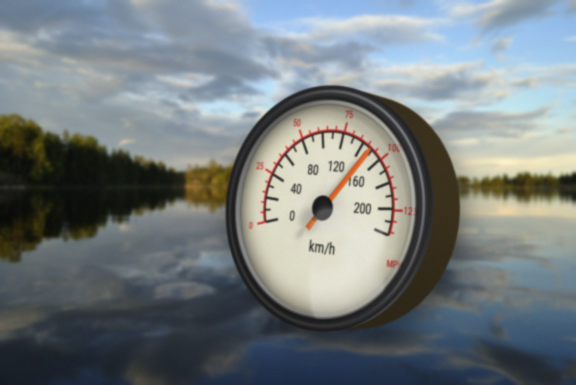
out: **150** km/h
